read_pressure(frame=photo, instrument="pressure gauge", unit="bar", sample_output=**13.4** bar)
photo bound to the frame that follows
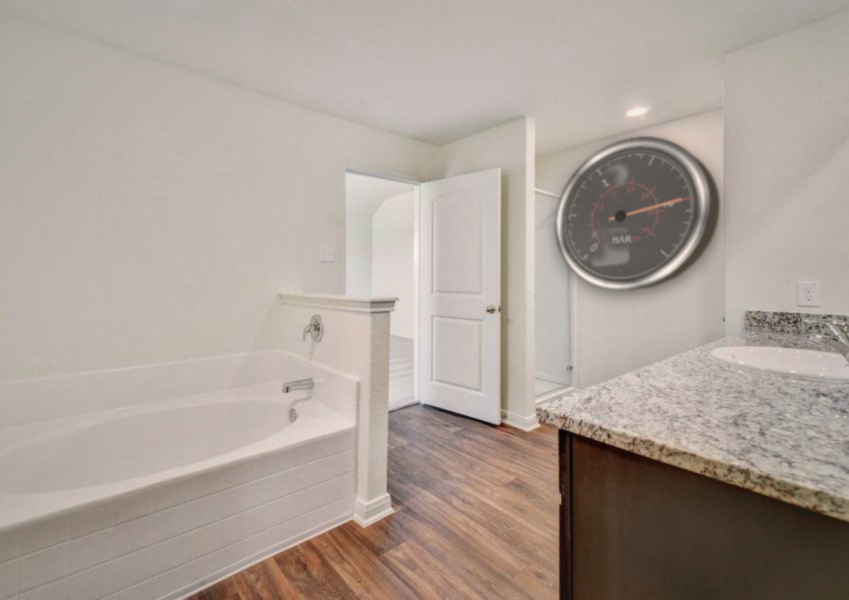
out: **2** bar
